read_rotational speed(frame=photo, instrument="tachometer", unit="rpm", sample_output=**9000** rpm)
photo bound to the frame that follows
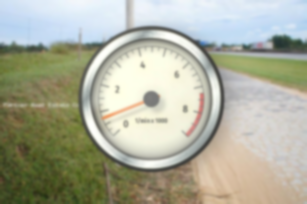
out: **750** rpm
